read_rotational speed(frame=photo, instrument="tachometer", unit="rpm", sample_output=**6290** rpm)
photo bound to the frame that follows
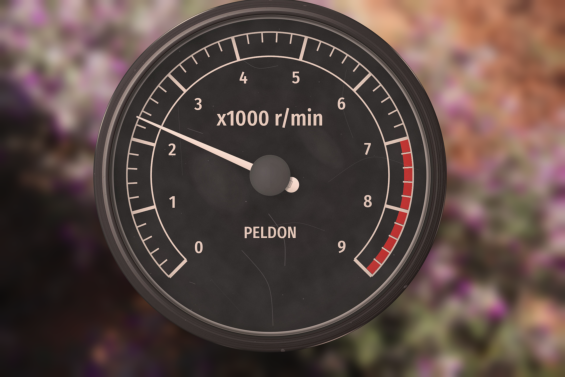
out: **2300** rpm
